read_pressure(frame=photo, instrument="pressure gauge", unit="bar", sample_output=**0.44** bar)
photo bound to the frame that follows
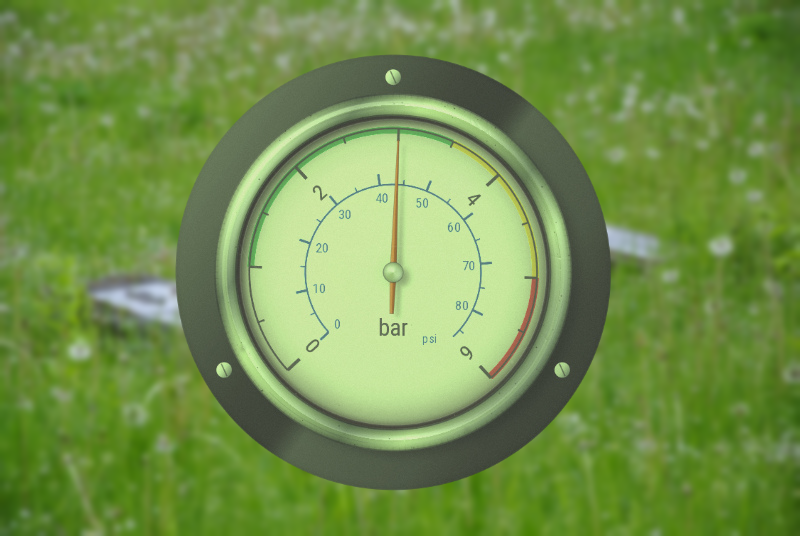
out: **3** bar
